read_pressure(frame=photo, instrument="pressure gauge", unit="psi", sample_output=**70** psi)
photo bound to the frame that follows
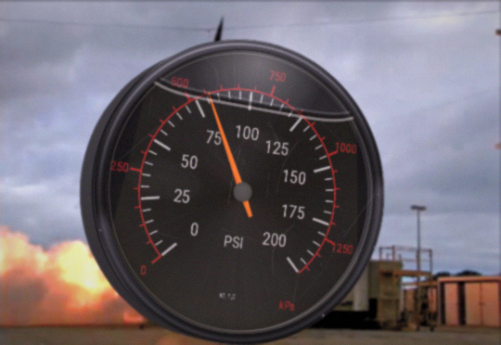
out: **80** psi
